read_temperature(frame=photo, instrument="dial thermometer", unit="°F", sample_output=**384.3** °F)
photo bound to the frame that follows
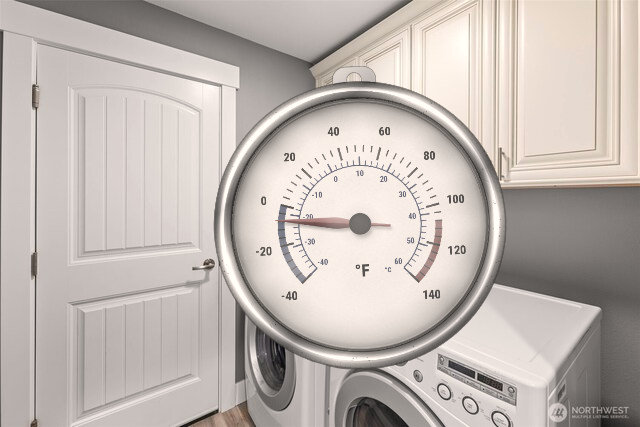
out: **-8** °F
